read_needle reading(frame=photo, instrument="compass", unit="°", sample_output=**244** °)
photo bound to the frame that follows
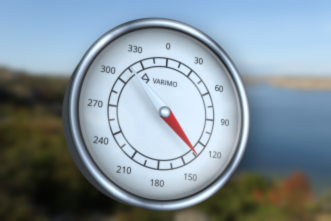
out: **135** °
